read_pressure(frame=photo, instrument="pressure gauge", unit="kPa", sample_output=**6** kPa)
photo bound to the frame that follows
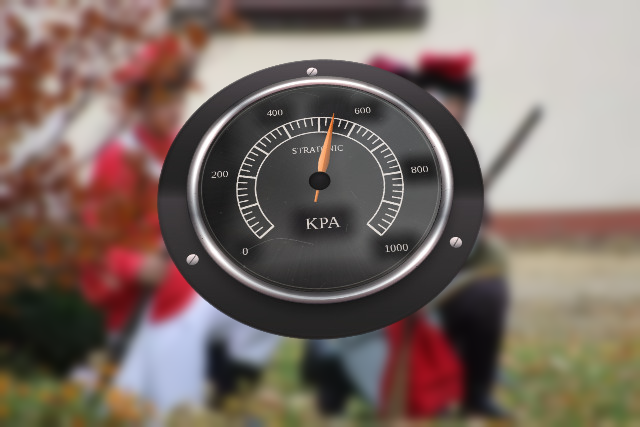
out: **540** kPa
